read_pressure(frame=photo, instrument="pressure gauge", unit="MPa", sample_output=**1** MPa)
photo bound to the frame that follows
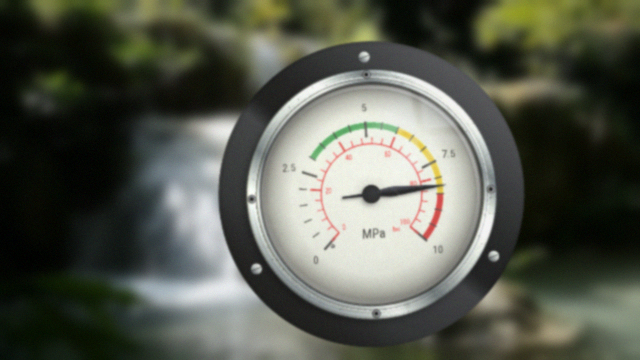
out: **8.25** MPa
